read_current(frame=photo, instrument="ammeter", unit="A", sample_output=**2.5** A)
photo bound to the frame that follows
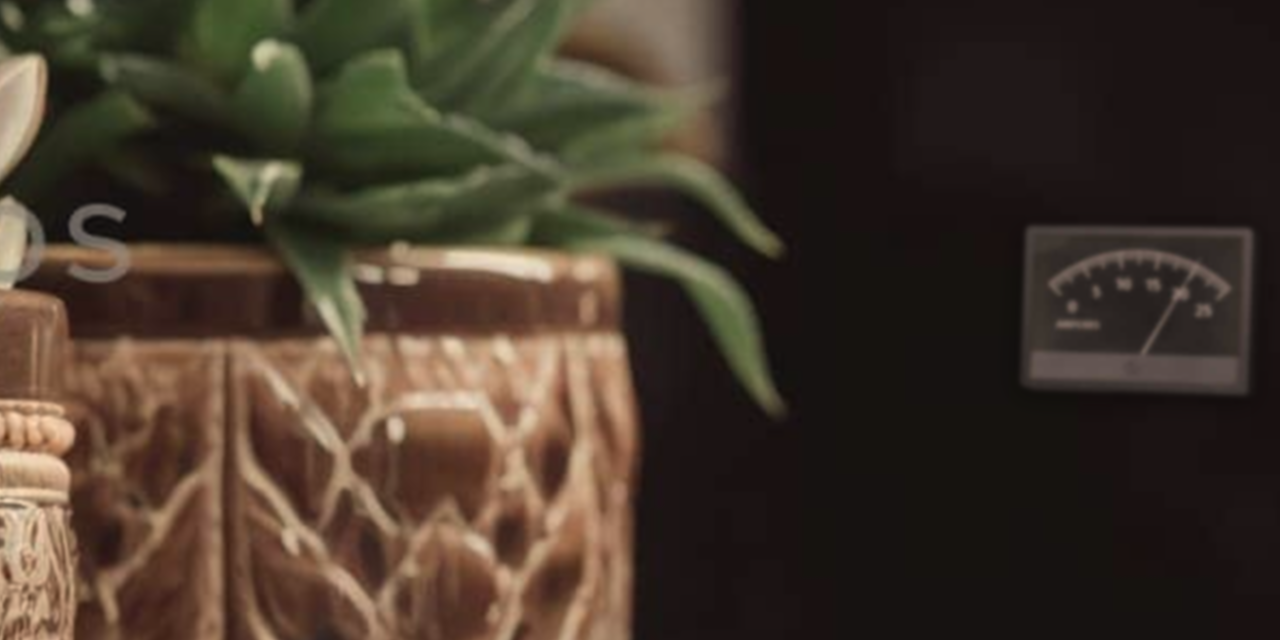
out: **20** A
